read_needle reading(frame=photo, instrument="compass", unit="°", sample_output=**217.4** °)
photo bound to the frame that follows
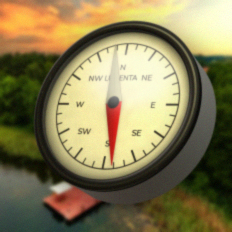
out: **170** °
